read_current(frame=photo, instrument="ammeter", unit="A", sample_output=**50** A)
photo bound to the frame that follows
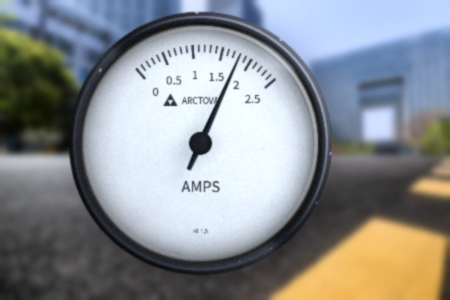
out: **1.8** A
